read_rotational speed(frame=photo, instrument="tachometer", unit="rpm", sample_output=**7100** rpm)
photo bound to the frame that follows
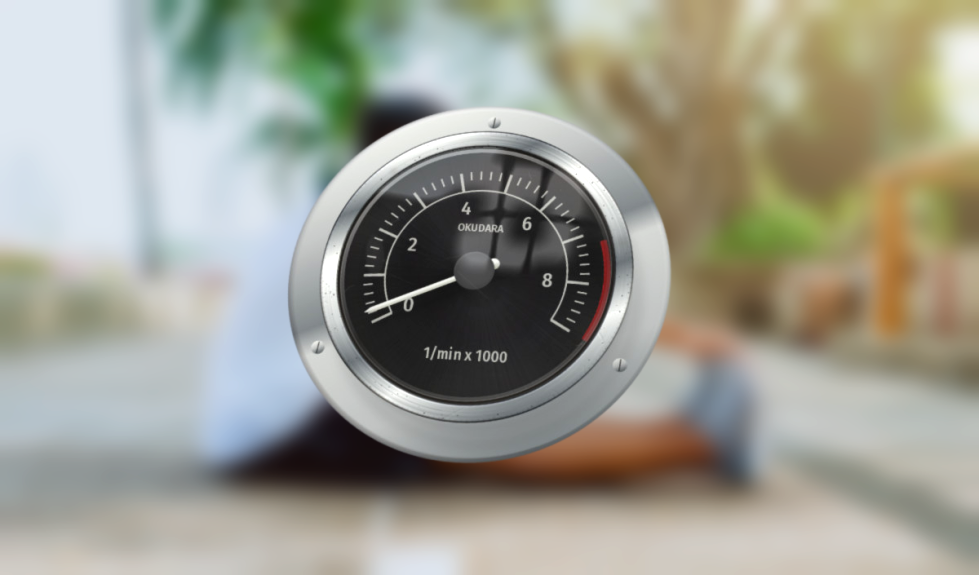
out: **200** rpm
